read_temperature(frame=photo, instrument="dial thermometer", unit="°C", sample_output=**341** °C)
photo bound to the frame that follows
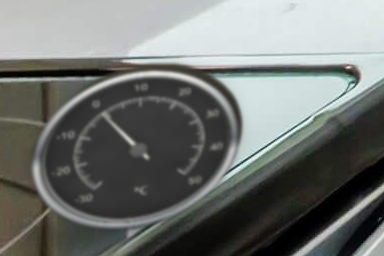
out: **0** °C
